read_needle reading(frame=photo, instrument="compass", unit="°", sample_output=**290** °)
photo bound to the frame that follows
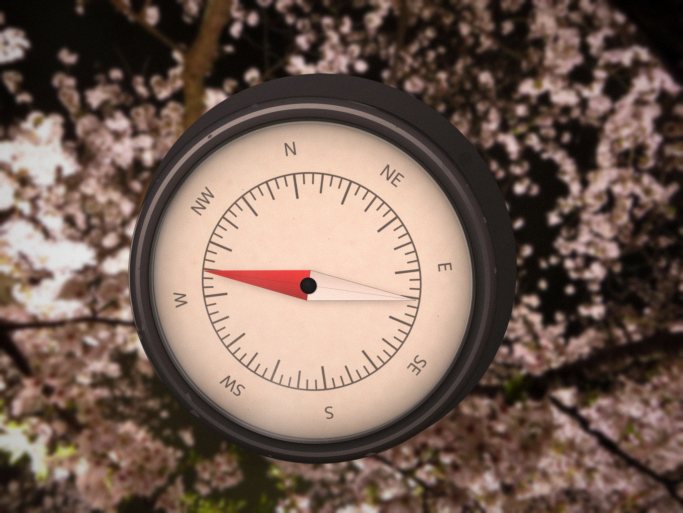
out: **285** °
